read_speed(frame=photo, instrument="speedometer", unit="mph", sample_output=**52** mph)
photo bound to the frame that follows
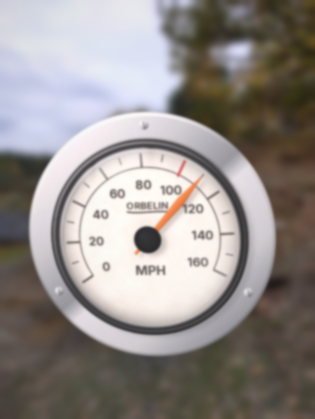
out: **110** mph
